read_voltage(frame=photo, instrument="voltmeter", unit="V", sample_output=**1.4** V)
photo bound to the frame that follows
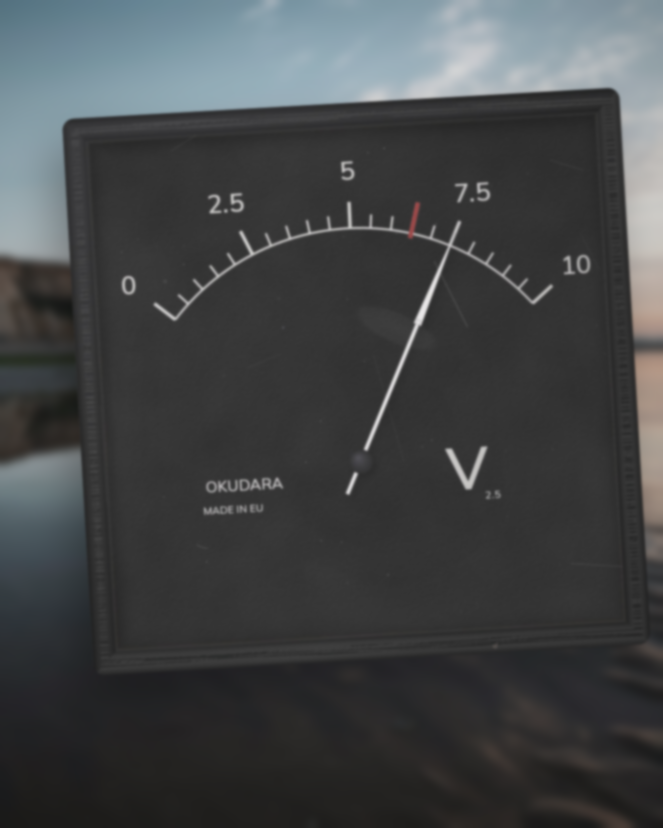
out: **7.5** V
